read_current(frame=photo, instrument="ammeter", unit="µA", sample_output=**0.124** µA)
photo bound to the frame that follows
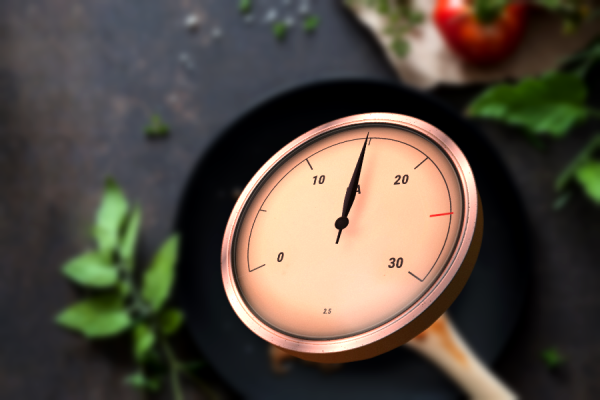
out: **15** µA
